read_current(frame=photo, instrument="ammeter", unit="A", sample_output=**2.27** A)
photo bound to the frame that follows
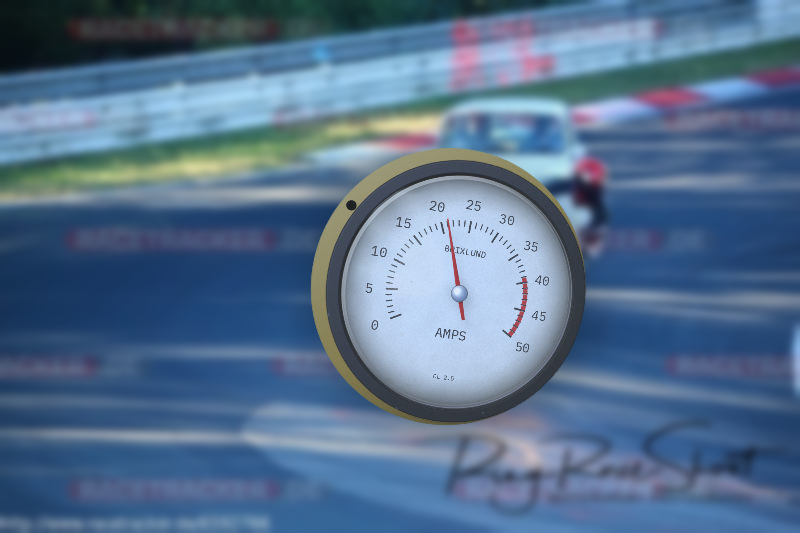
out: **21** A
